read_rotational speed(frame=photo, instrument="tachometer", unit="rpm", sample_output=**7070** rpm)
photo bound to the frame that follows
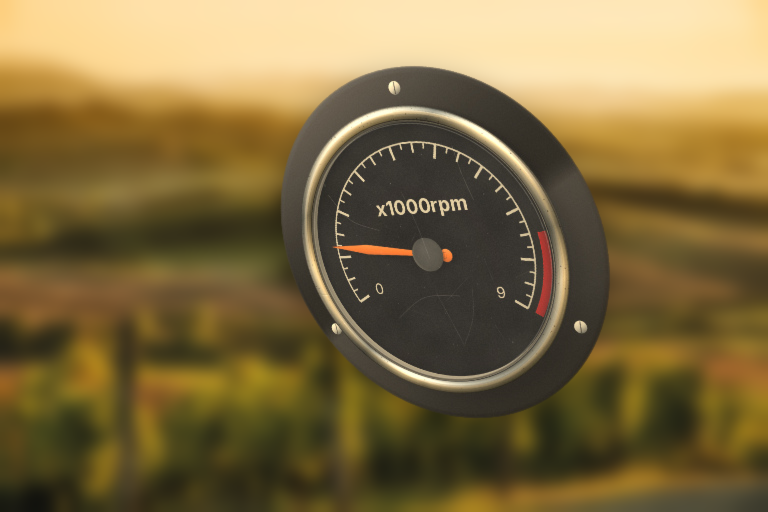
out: **1250** rpm
